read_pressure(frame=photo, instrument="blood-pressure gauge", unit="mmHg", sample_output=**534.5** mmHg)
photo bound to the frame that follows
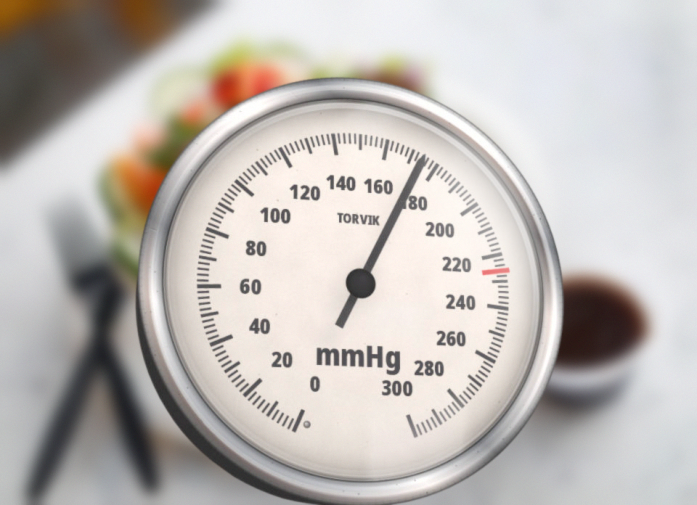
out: **174** mmHg
